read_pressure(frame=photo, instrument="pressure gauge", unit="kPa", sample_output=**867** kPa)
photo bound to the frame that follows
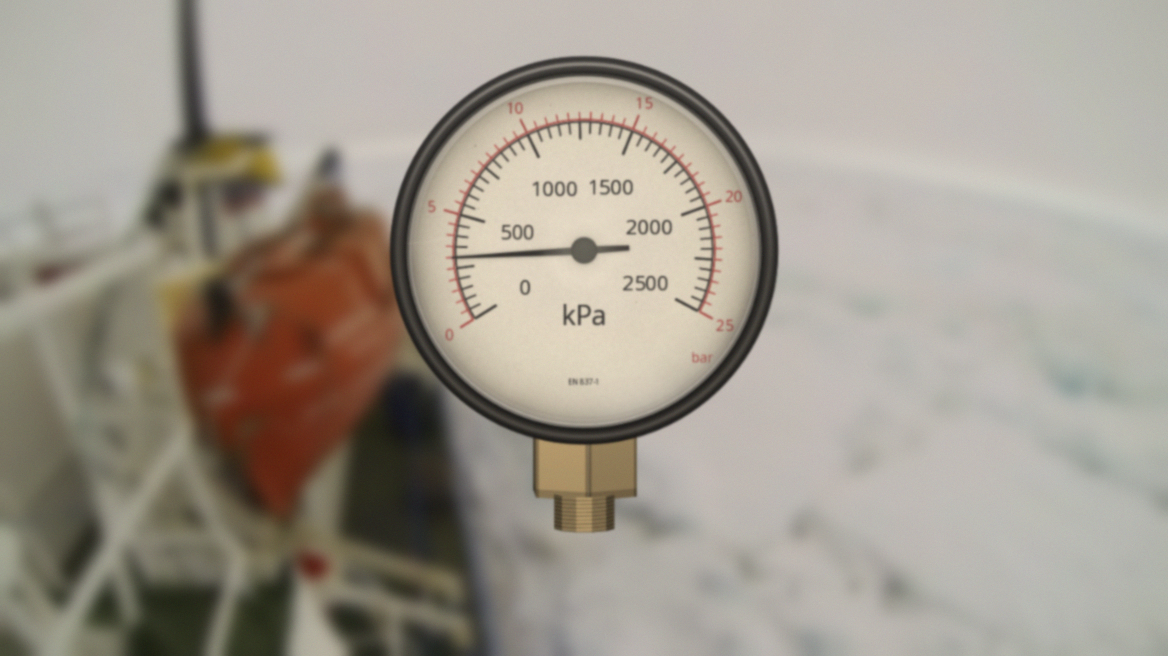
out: **300** kPa
